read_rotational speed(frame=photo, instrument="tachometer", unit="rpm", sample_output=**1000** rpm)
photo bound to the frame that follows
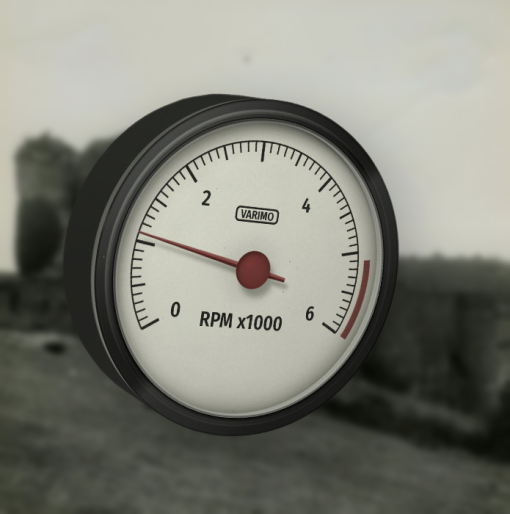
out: **1100** rpm
